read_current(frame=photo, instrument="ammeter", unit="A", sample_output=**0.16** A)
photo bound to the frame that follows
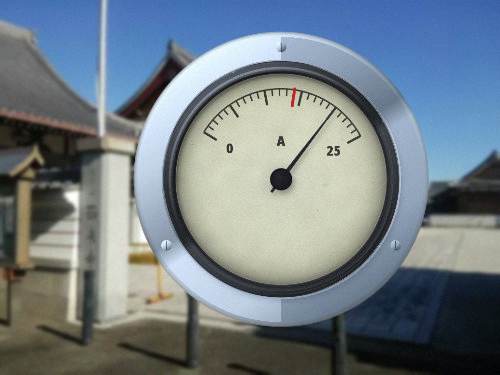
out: **20** A
